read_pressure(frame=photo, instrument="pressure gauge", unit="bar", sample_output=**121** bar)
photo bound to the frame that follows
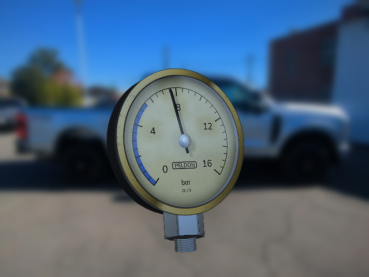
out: **7.5** bar
